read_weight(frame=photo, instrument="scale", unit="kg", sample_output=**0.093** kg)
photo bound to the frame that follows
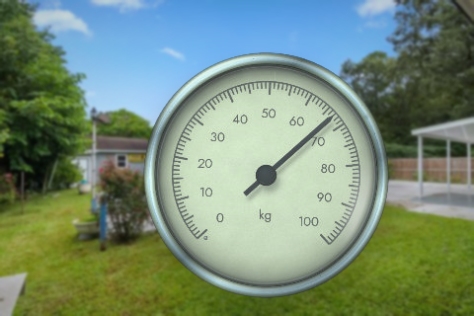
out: **67** kg
